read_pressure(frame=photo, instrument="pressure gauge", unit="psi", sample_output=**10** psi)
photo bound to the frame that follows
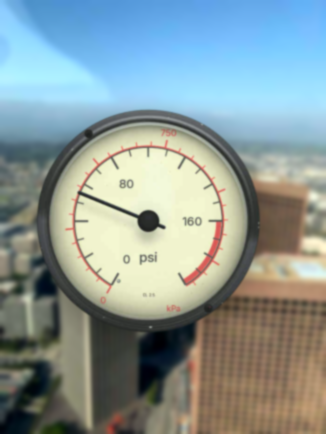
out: **55** psi
